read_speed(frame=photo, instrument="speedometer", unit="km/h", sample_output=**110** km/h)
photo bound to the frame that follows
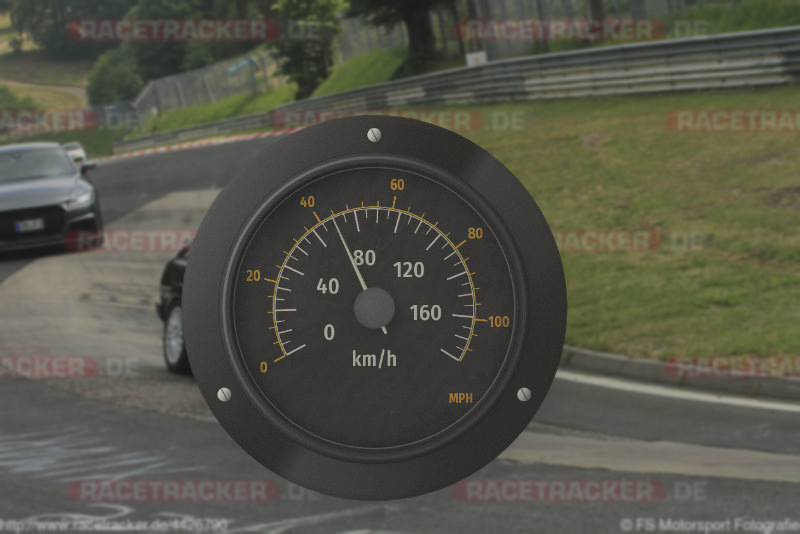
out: **70** km/h
